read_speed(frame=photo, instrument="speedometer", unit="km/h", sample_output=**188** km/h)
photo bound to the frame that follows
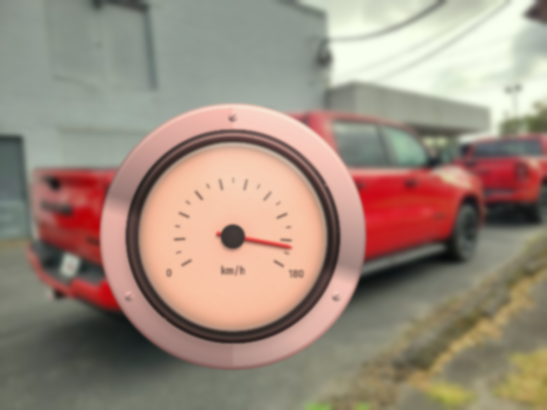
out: **165** km/h
